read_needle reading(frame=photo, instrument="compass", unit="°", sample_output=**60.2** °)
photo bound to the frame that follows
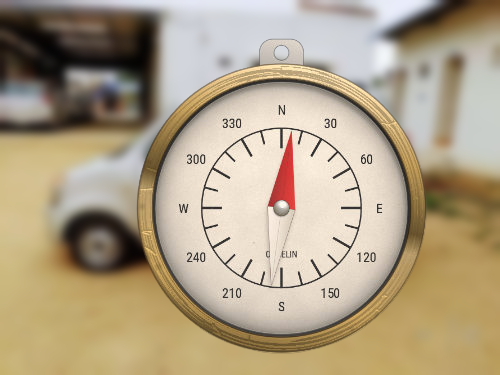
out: **7.5** °
